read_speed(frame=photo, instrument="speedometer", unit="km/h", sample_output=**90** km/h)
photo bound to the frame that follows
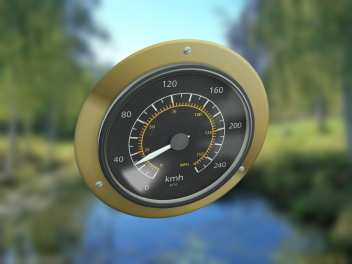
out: **30** km/h
